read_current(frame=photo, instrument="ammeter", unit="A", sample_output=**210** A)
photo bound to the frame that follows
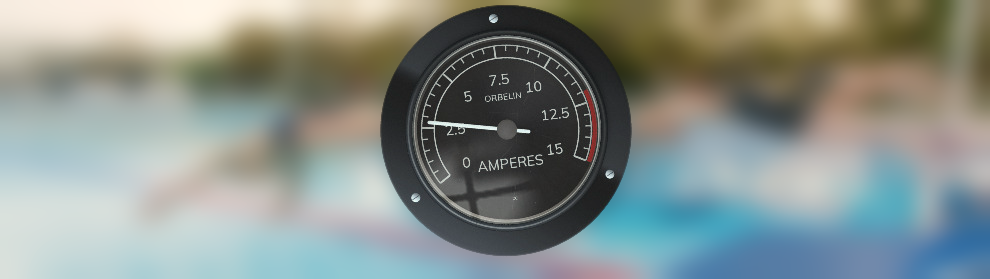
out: **2.75** A
